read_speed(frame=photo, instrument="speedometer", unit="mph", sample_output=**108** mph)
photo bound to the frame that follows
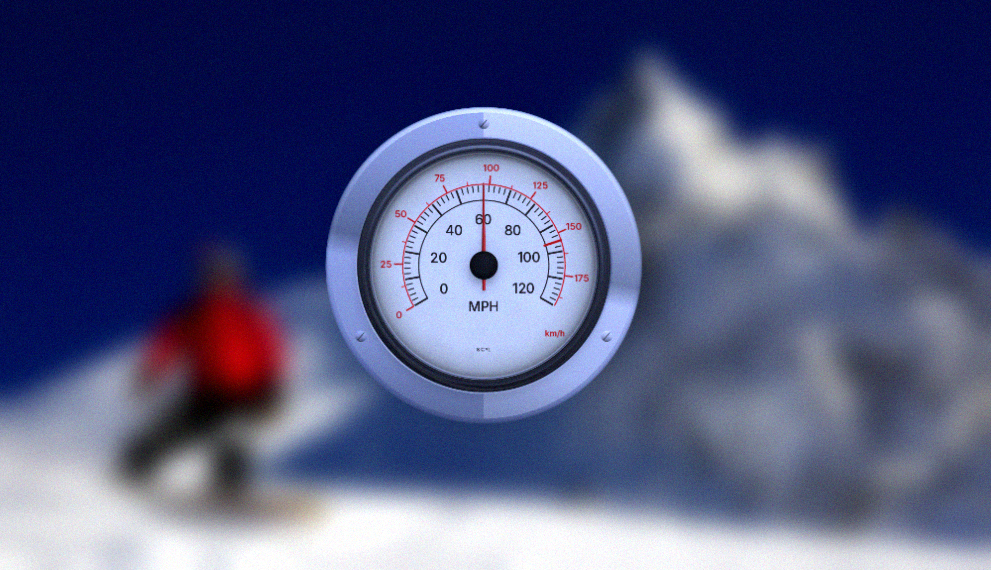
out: **60** mph
